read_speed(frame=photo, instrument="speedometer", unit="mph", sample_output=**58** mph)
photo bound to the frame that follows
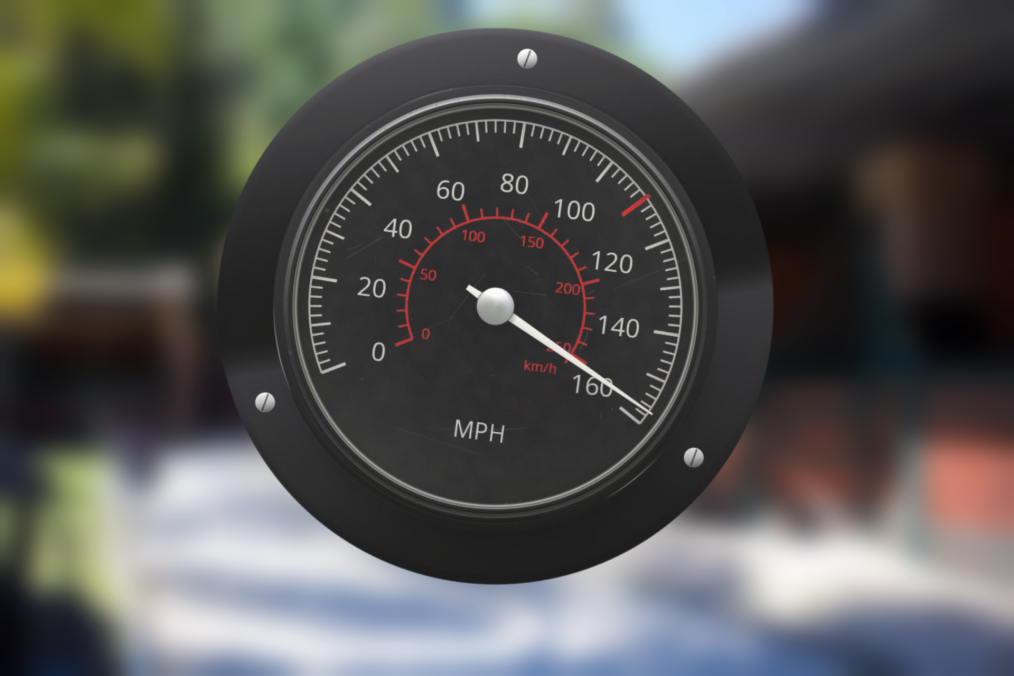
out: **157** mph
